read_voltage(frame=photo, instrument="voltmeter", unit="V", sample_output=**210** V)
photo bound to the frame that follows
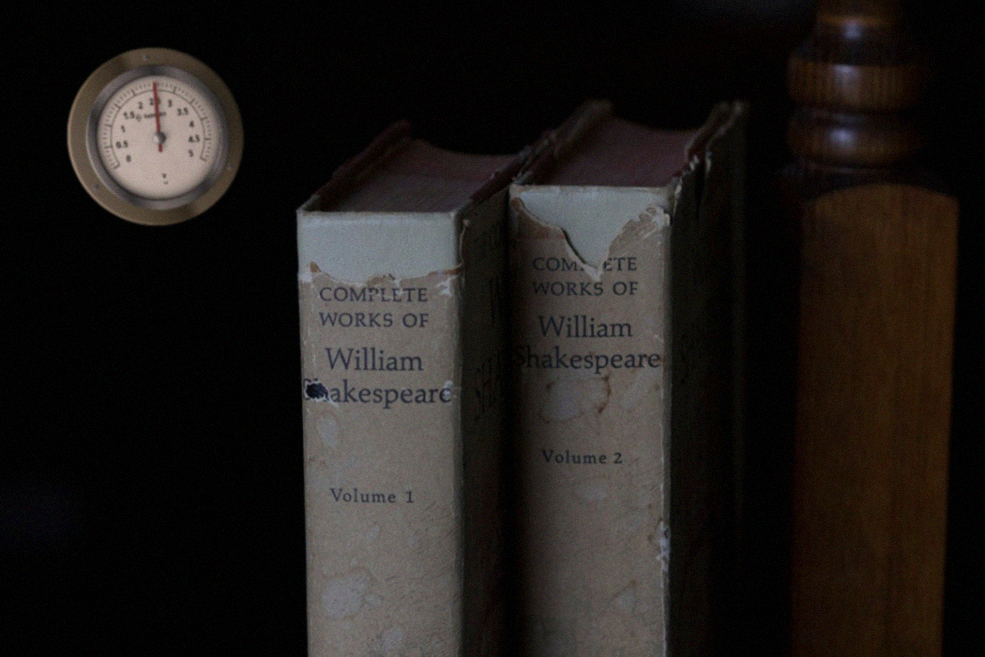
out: **2.5** V
